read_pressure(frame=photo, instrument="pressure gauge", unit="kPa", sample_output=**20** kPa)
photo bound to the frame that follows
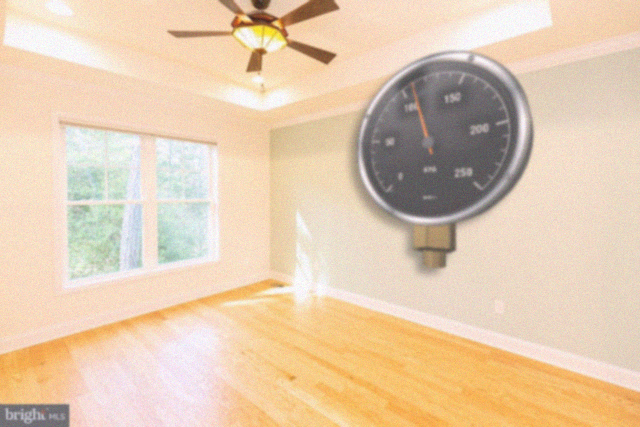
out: **110** kPa
